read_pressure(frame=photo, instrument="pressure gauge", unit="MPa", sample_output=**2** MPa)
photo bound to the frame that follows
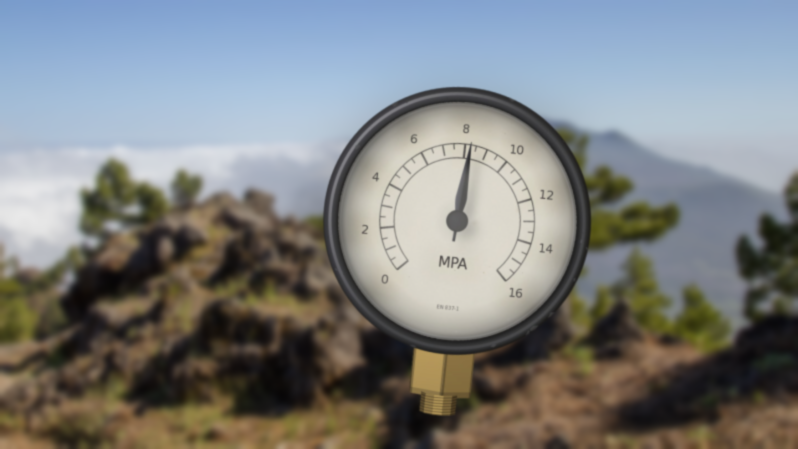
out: **8.25** MPa
